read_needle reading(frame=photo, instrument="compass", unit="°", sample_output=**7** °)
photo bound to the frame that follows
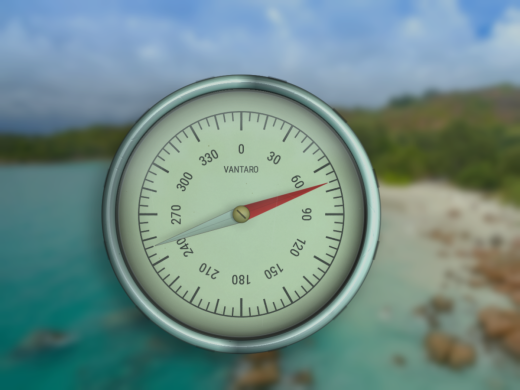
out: **70** °
